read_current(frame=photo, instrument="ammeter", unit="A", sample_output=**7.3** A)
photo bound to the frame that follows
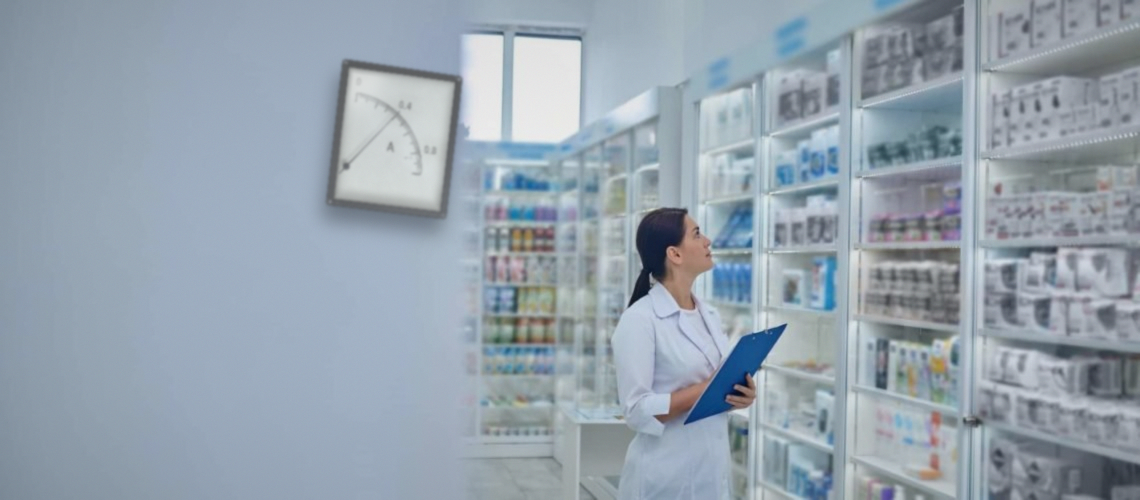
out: **0.4** A
